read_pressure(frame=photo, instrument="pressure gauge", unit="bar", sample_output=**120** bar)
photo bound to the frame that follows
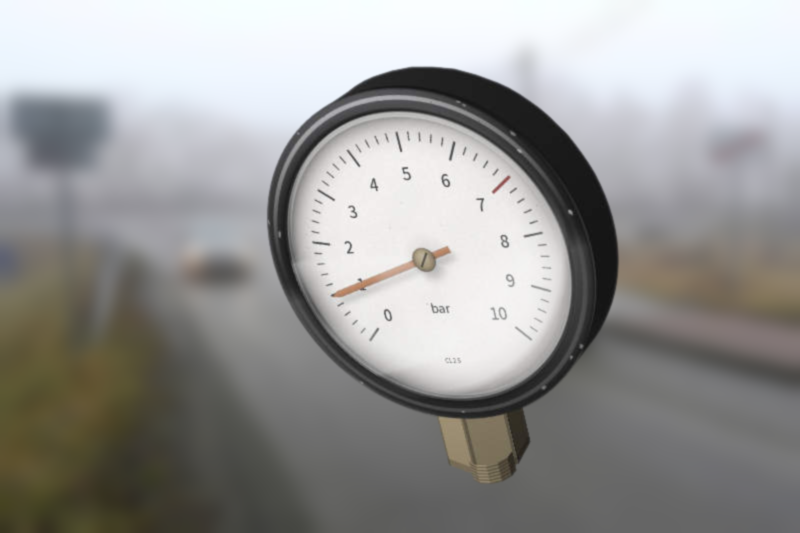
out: **1** bar
